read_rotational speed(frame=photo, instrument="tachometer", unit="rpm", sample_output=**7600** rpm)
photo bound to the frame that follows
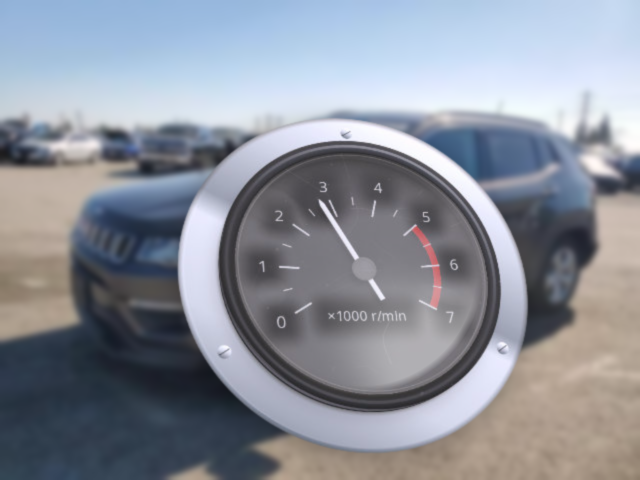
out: **2750** rpm
